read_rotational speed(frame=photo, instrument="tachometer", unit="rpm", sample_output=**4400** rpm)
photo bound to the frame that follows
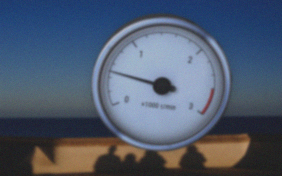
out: **500** rpm
